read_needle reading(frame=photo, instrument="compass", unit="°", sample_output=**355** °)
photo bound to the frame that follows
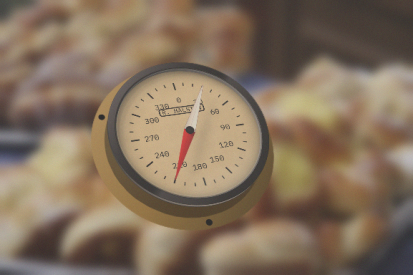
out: **210** °
